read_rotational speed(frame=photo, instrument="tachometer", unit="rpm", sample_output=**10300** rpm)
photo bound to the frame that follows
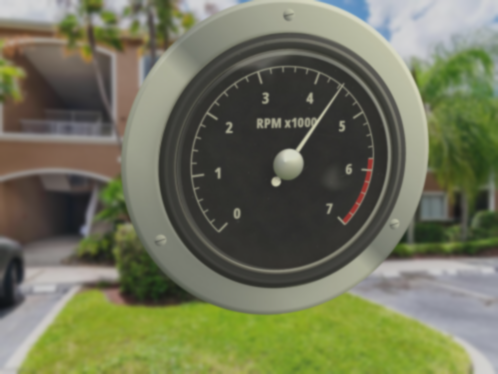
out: **4400** rpm
